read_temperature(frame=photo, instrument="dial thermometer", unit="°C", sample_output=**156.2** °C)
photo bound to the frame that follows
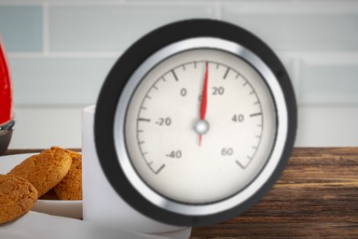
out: **12** °C
